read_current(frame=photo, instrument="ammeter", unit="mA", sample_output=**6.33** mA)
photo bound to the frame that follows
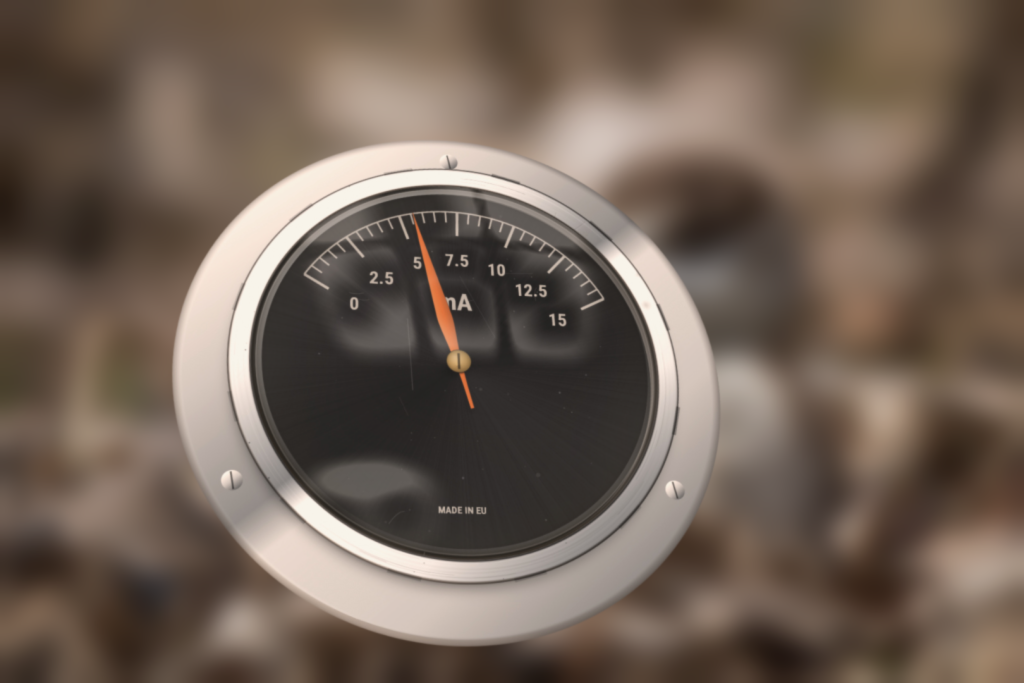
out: **5.5** mA
